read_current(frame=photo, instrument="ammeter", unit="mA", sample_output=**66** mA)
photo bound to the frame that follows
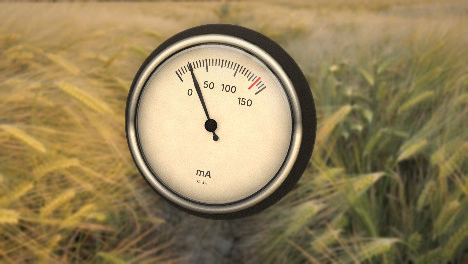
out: **25** mA
